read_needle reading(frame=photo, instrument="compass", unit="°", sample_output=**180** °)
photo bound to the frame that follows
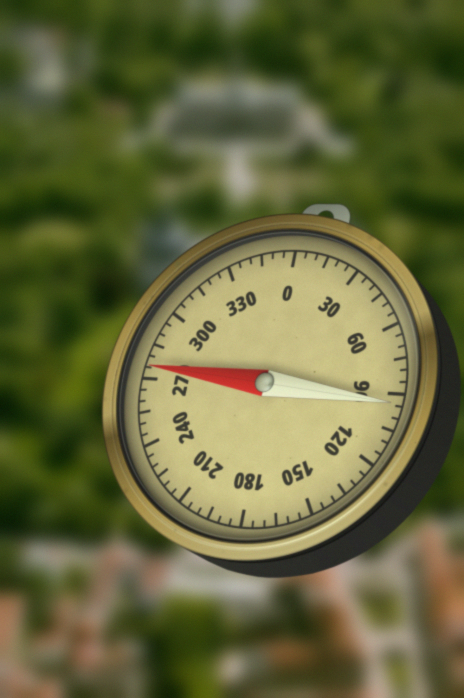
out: **275** °
